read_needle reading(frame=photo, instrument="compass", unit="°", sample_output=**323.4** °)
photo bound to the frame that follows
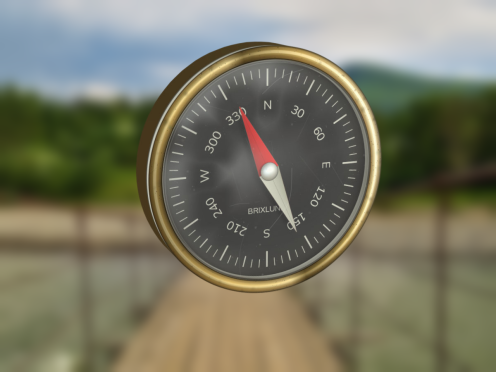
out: **335** °
